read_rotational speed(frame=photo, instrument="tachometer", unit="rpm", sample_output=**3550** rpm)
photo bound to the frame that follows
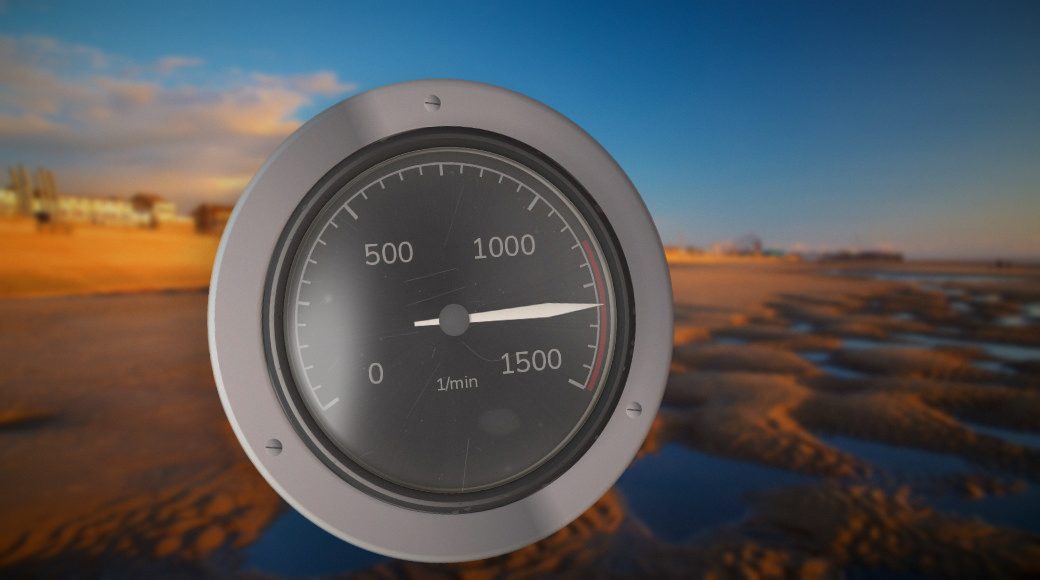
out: **1300** rpm
